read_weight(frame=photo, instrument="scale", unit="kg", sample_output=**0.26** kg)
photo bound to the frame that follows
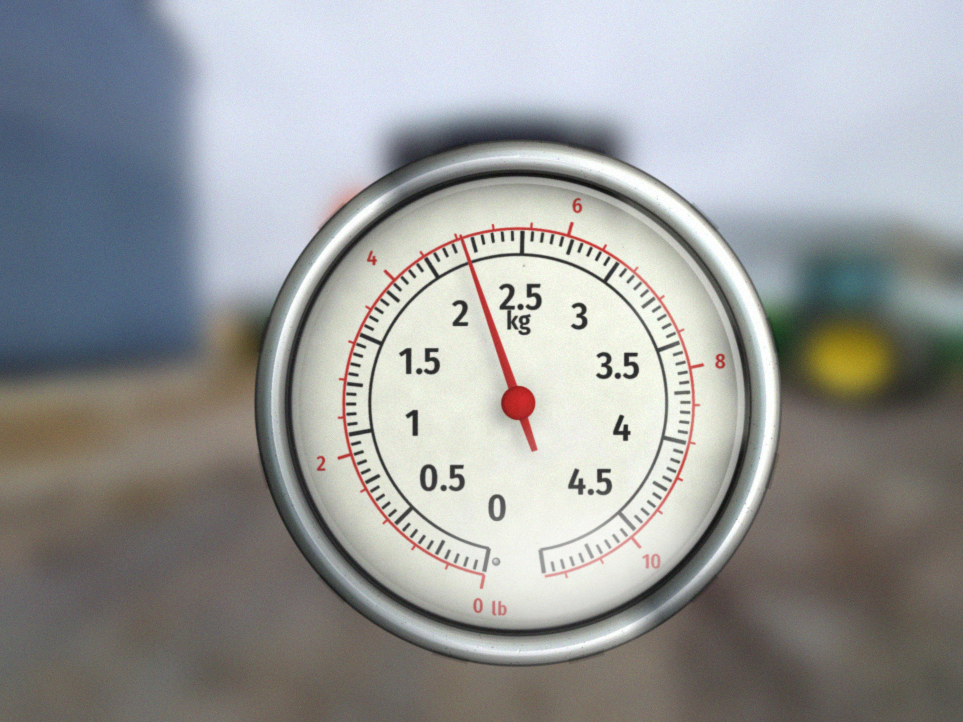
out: **2.2** kg
